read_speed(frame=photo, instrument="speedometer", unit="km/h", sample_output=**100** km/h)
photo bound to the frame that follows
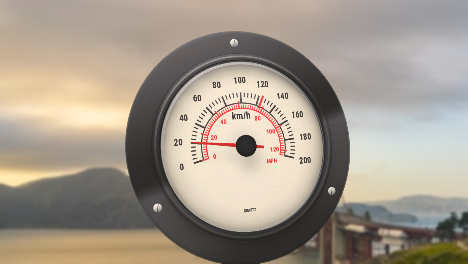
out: **20** km/h
